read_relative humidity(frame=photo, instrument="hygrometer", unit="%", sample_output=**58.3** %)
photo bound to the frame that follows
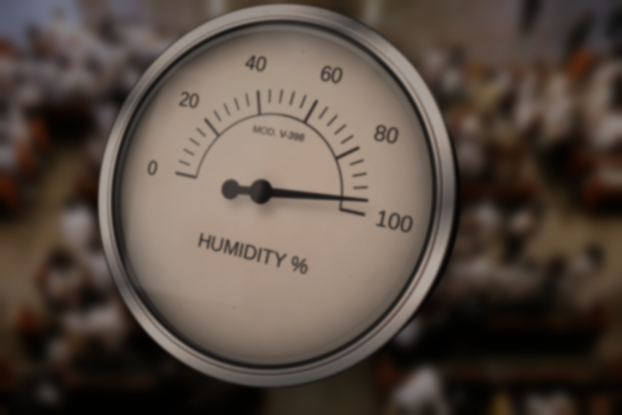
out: **96** %
